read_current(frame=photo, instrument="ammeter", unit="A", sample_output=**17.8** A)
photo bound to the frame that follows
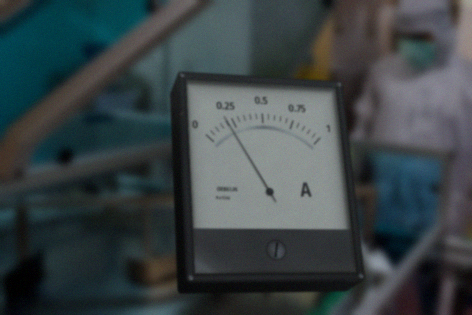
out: **0.2** A
